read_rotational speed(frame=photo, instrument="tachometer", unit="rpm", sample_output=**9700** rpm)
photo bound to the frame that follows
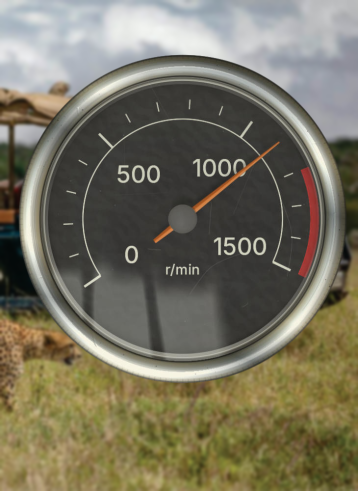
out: **1100** rpm
